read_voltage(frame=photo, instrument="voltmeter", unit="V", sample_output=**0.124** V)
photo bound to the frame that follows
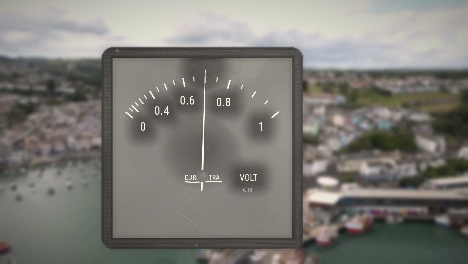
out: **0.7** V
